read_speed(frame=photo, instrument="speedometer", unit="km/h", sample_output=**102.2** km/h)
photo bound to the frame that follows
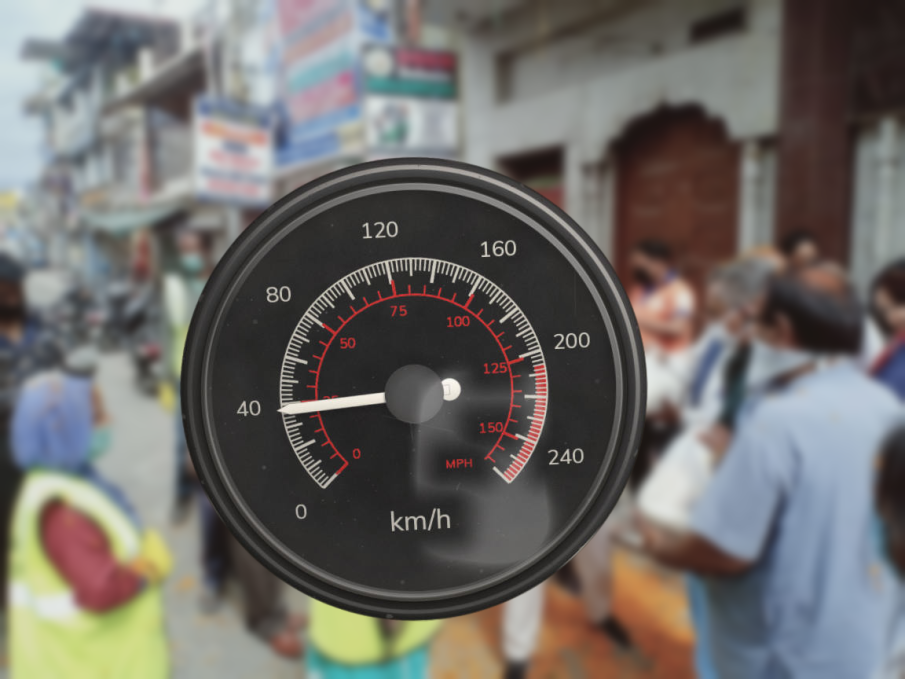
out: **38** km/h
